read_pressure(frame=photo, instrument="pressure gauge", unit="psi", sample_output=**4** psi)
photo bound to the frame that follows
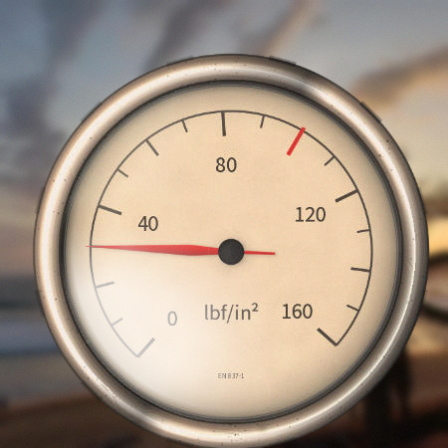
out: **30** psi
